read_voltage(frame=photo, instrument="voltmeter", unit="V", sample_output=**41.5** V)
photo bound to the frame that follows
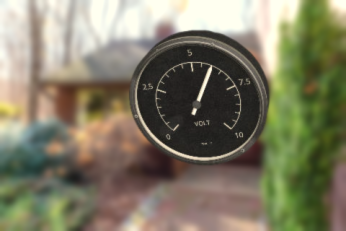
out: **6** V
